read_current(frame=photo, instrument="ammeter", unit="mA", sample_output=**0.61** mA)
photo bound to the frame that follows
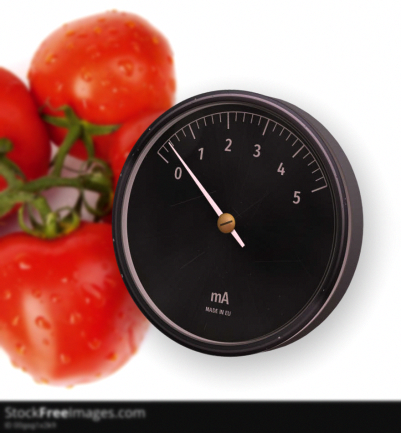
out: **0.4** mA
